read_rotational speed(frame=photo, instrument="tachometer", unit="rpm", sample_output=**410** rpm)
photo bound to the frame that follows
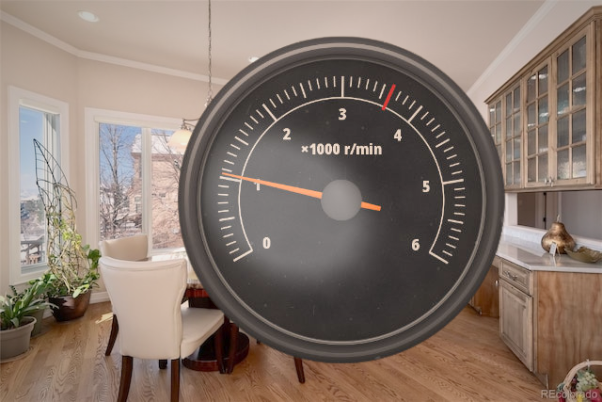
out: **1050** rpm
